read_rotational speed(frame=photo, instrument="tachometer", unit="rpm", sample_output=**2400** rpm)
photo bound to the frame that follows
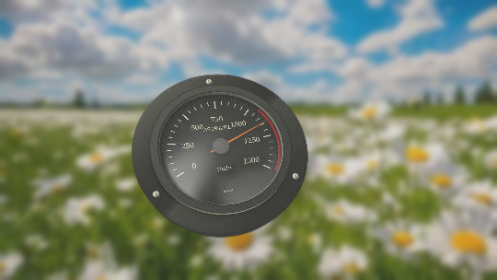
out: **1150** rpm
